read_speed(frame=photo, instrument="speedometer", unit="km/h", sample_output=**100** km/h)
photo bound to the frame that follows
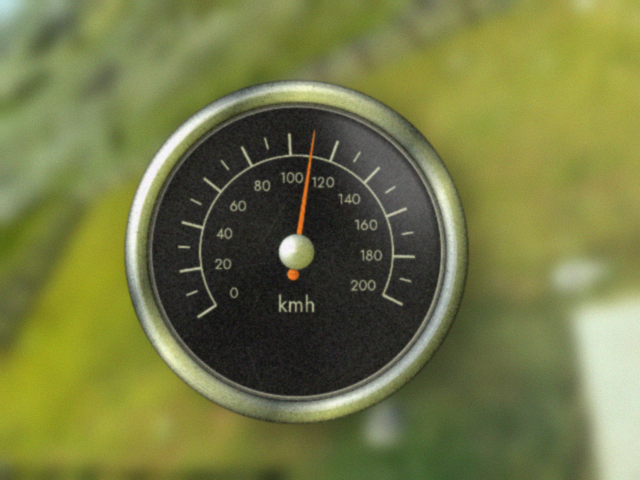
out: **110** km/h
